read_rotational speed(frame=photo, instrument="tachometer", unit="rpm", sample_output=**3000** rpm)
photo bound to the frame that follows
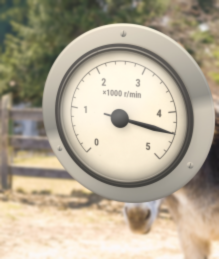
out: **4400** rpm
